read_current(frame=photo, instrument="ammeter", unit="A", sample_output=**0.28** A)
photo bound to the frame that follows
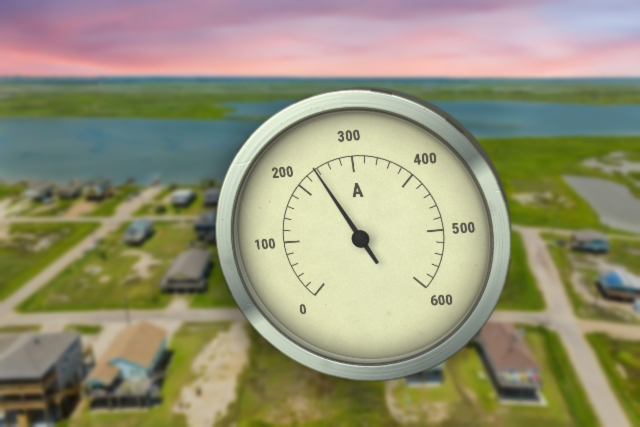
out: **240** A
